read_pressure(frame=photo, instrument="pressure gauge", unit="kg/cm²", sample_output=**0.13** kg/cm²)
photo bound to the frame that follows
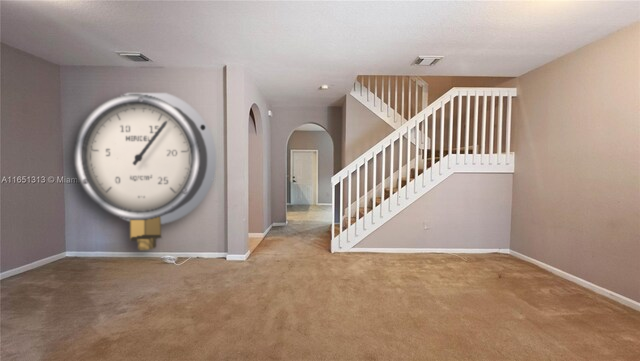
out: **16** kg/cm²
